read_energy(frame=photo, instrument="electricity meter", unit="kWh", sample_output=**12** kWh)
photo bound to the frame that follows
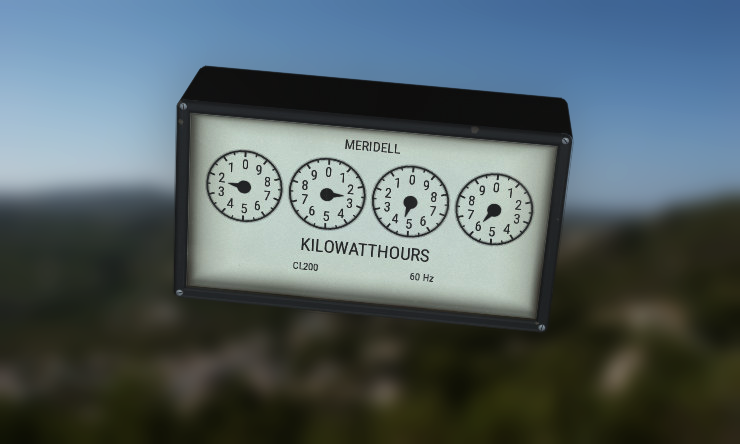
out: **2246** kWh
